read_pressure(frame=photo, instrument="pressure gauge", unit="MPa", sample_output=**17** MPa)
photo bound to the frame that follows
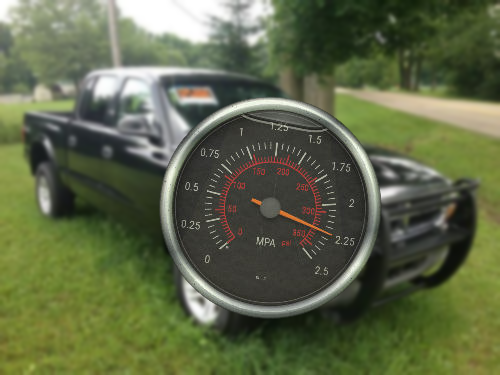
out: **2.25** MPa
